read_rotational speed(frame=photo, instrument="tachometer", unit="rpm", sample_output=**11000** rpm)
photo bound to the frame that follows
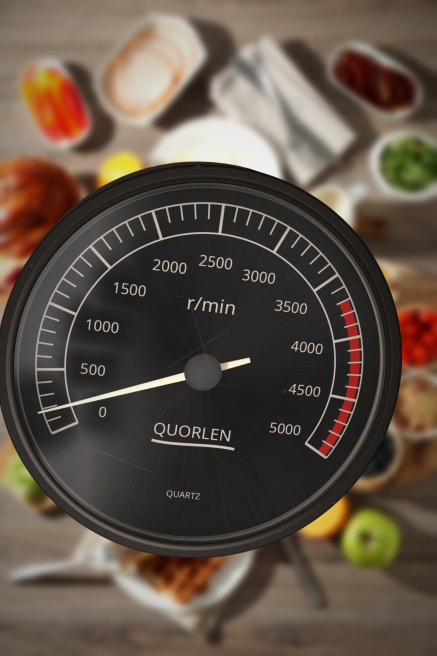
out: **200** rpm
